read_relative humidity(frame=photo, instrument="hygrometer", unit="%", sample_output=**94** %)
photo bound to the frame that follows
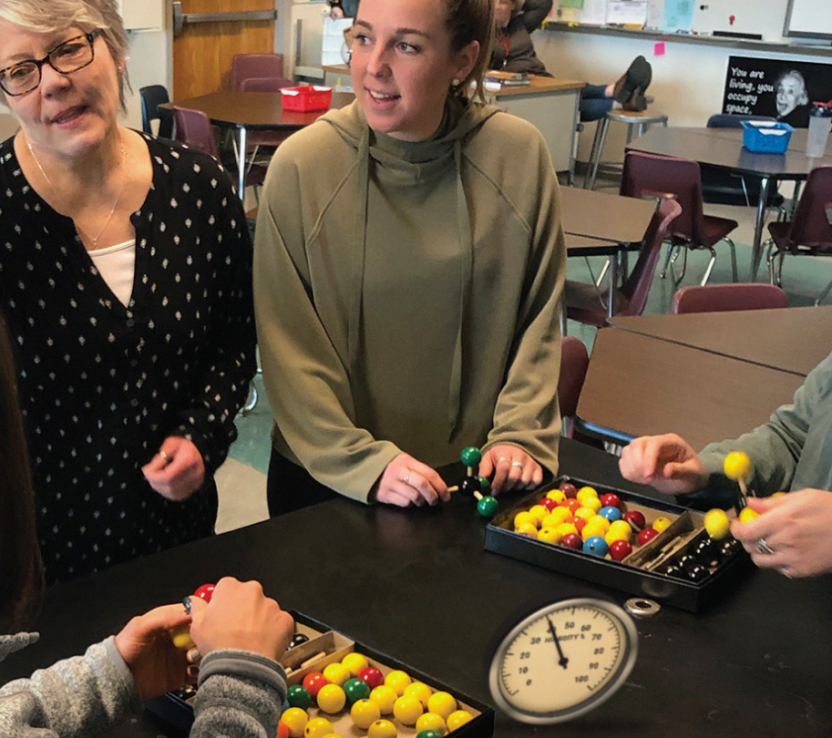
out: **40** %
